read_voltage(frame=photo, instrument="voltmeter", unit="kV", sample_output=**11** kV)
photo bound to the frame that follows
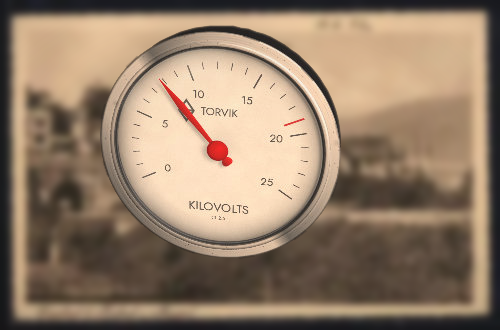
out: **8** kV
